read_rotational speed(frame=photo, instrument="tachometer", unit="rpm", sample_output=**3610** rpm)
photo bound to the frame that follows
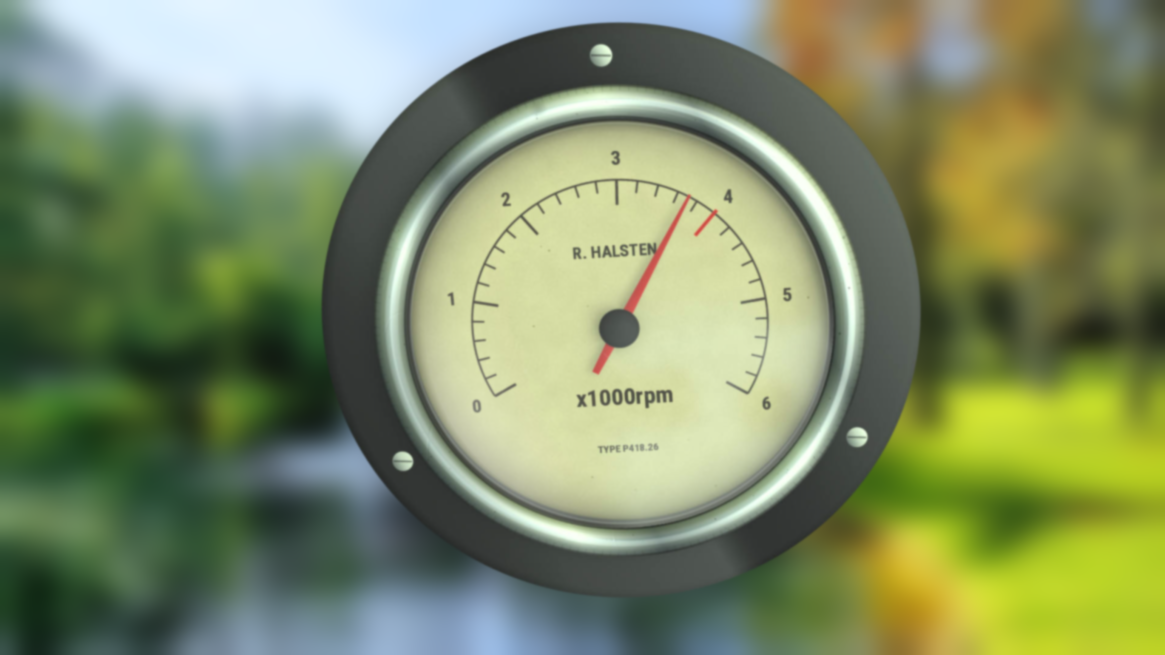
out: **3700** rpm
